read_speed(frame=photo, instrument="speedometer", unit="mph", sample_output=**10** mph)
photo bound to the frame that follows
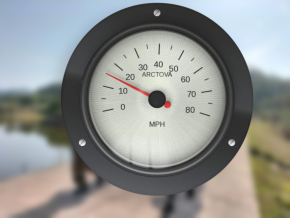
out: **15** mph
